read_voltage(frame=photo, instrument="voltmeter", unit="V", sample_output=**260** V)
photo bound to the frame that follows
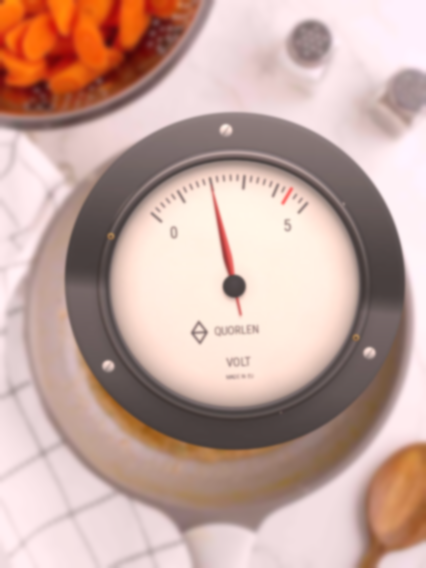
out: **2** V
